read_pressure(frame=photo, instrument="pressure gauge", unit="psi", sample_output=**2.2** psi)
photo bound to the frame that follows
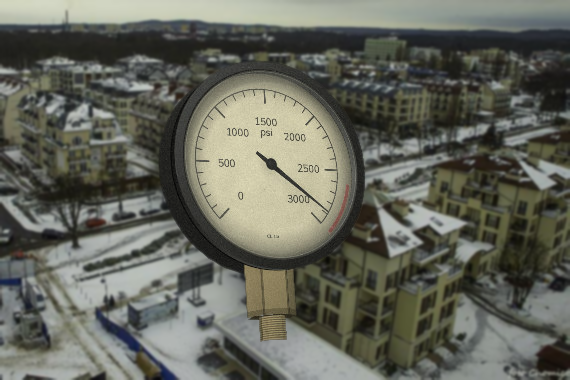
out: **2900** psi
